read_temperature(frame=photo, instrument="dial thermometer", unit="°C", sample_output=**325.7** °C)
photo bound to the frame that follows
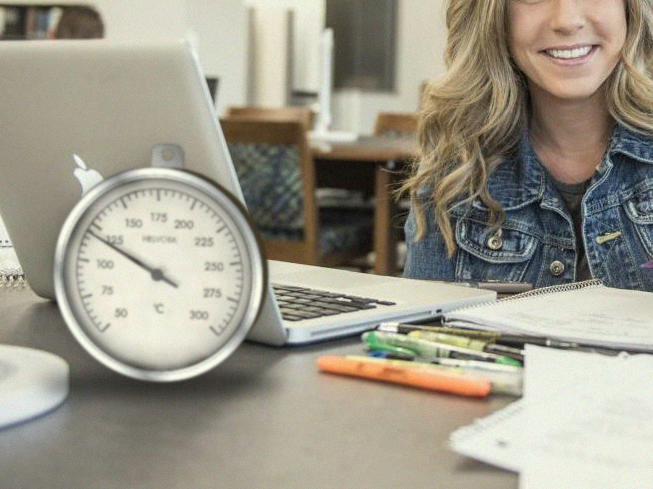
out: **120** °C
